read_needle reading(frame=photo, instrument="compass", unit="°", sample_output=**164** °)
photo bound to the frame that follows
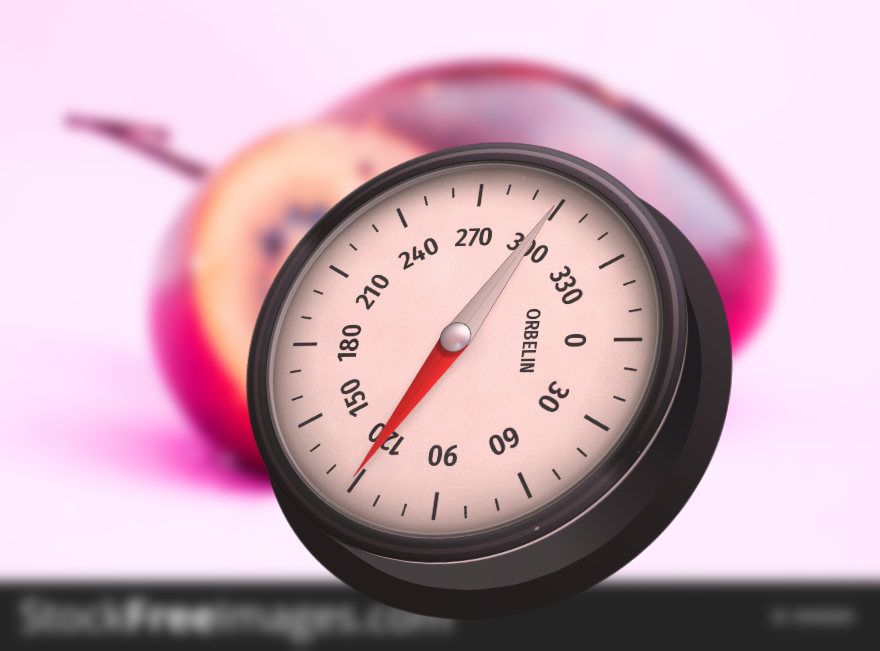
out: **120** °
